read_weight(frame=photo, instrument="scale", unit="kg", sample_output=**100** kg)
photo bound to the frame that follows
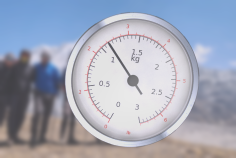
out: **1.1** kg
